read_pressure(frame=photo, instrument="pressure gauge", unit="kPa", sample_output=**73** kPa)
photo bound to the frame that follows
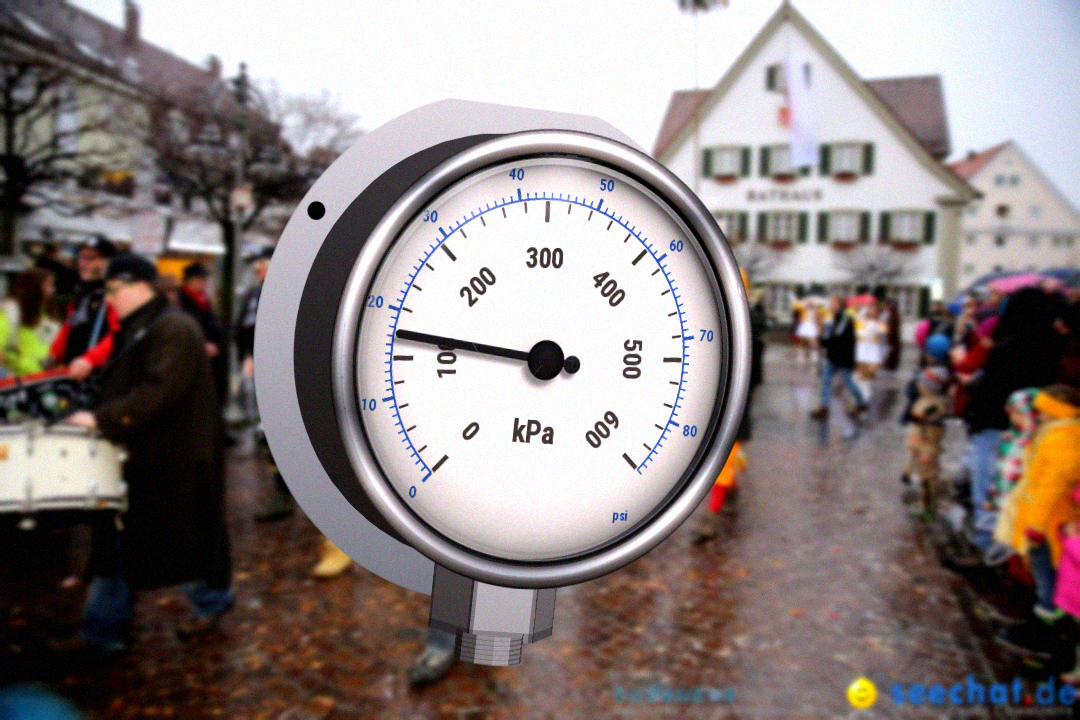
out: **120** kPa
